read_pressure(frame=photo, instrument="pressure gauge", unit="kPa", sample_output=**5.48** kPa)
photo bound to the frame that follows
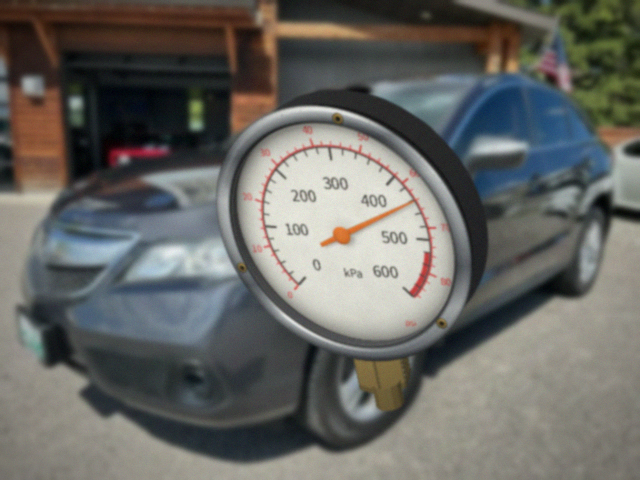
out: **440** kPa
